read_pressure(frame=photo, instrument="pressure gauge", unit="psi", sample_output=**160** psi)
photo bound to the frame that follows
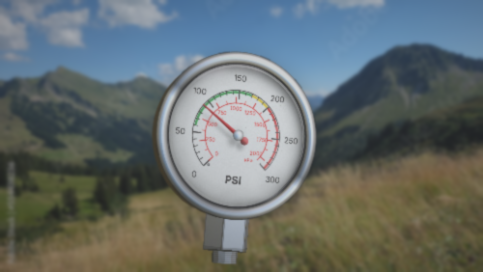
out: **90** psi
